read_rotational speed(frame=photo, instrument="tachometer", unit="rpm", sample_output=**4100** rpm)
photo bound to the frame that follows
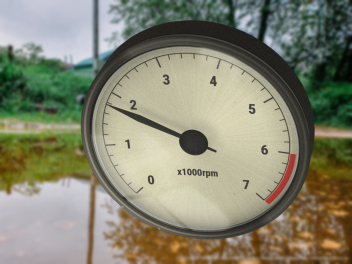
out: **1800** rpm
